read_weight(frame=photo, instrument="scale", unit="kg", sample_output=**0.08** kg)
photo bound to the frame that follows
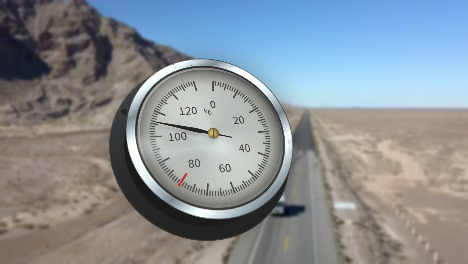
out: **105** kg
